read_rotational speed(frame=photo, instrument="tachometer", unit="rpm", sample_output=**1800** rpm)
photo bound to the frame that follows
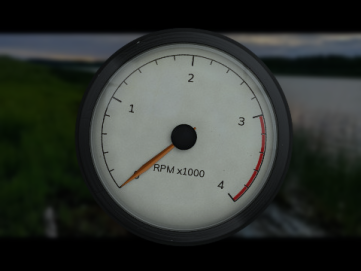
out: **0** rpm
